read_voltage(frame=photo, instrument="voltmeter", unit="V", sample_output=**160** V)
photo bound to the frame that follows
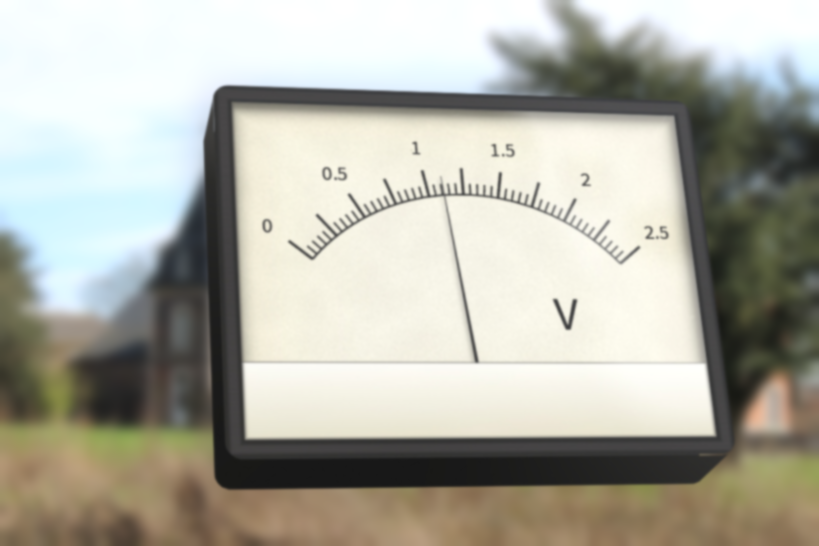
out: **1.1** V
